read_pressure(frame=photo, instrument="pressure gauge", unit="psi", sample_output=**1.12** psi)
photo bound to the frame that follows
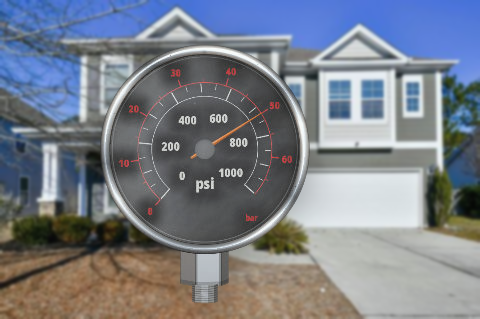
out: **725** psi
